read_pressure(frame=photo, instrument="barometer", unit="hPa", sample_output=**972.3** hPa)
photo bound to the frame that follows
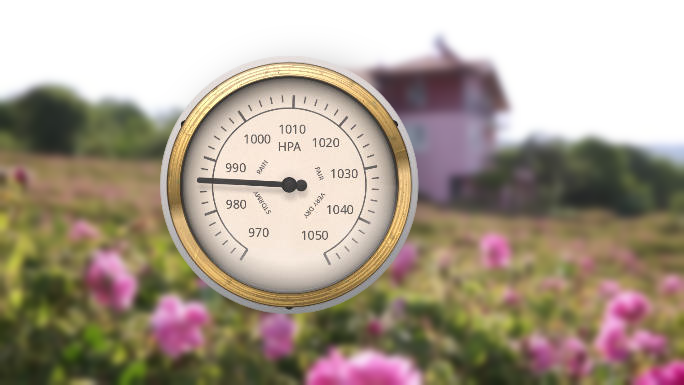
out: **986** hPa
